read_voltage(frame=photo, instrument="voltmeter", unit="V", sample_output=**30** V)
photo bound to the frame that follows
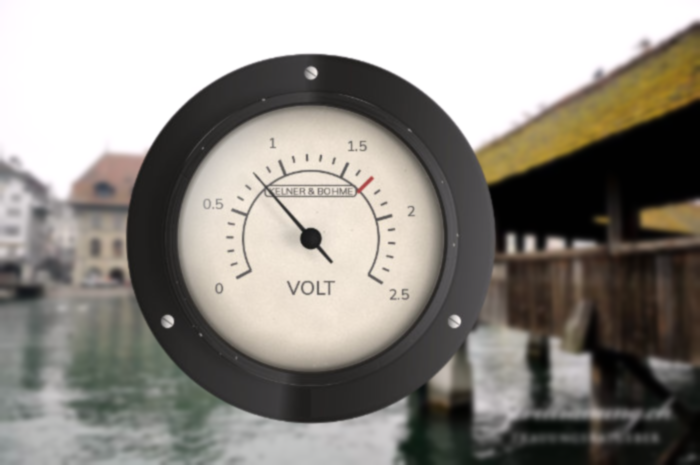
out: **0.8** V
